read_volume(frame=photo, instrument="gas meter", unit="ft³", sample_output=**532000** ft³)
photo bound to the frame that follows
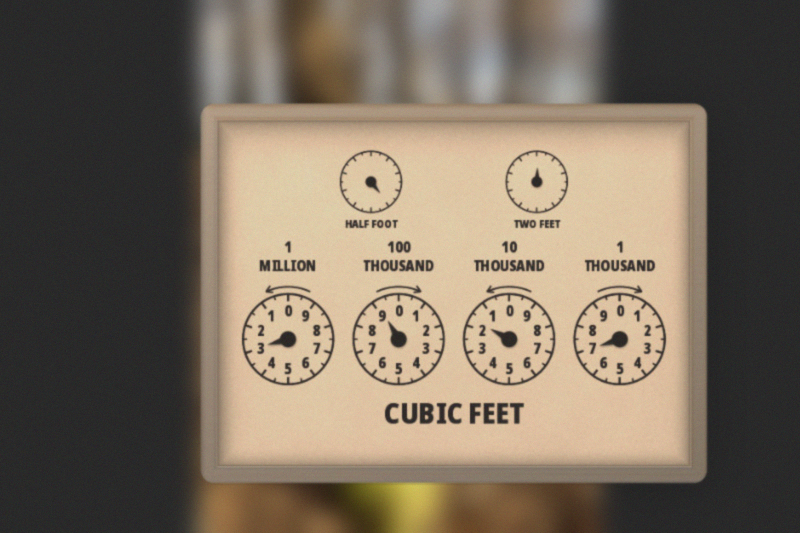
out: **291700** ft³
